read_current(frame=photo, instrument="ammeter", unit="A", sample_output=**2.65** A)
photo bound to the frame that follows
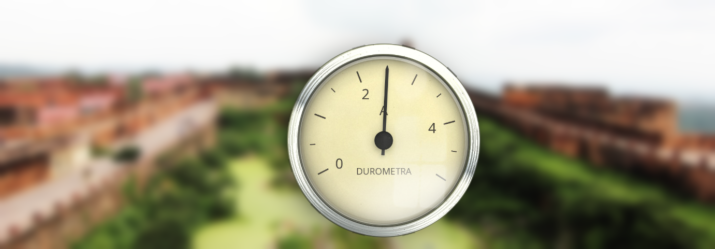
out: **2.5** A
